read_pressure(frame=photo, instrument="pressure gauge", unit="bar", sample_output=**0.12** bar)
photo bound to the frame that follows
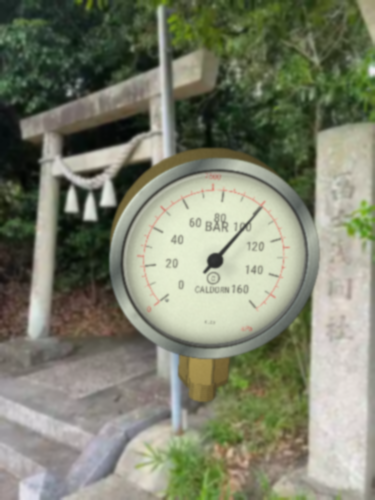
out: **100** bar
